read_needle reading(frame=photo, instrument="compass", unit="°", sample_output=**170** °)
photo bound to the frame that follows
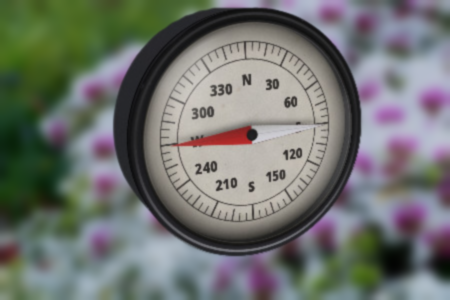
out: **270** °
